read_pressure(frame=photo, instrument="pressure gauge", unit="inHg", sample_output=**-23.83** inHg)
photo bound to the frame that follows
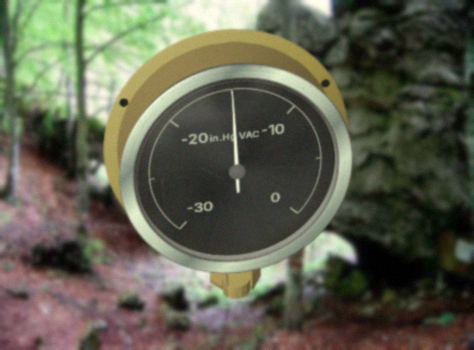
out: **-15** inHg
